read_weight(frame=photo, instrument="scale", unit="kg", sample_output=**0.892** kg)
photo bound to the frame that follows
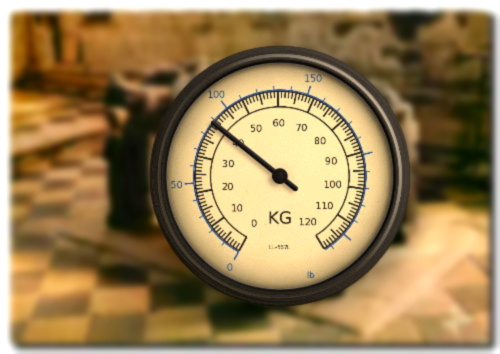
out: **40** kg
